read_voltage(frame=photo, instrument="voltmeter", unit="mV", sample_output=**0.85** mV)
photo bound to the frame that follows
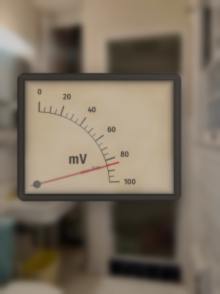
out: **85** mV
